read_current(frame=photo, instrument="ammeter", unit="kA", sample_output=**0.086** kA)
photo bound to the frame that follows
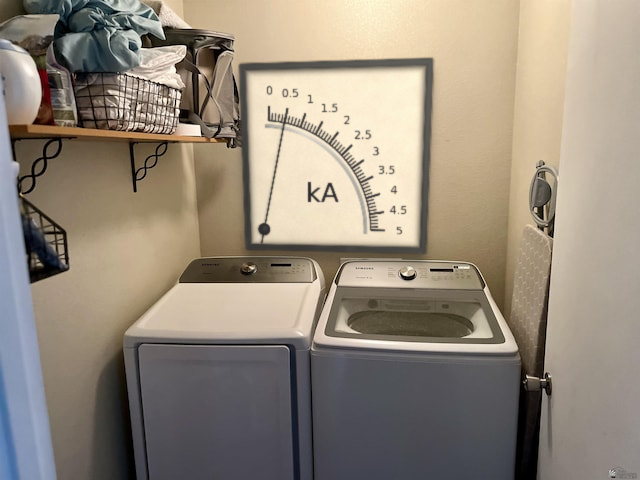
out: **0.5** kA
